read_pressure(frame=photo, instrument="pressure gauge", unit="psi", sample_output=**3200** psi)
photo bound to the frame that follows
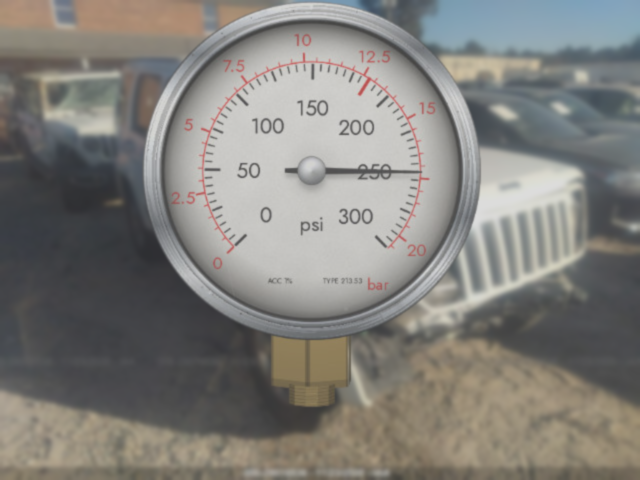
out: **250** psi
